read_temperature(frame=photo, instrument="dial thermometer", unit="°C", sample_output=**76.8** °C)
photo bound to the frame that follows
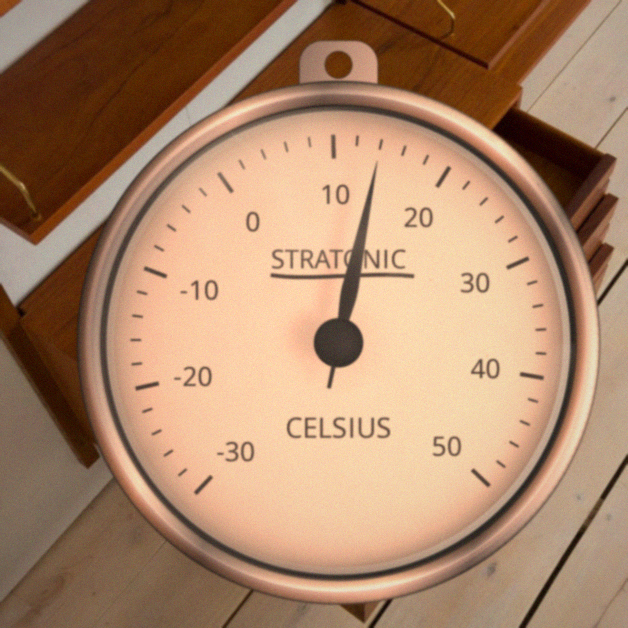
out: **14** °C
